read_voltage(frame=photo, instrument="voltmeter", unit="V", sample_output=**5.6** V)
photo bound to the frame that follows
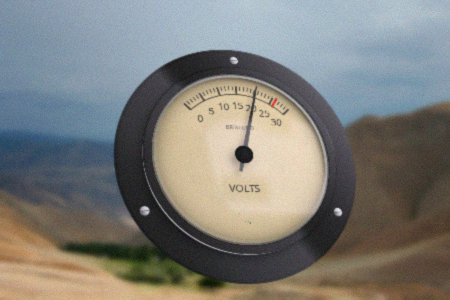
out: **20** V
